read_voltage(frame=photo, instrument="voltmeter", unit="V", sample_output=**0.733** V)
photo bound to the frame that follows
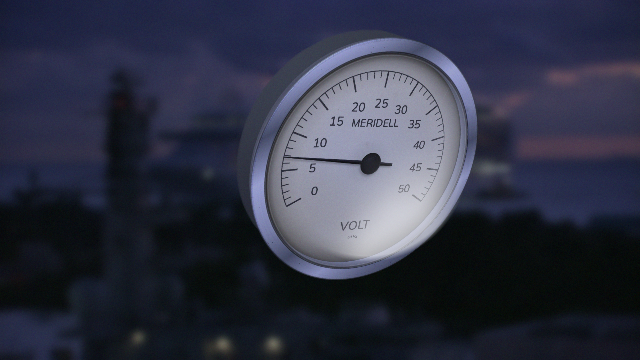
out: **7** V
